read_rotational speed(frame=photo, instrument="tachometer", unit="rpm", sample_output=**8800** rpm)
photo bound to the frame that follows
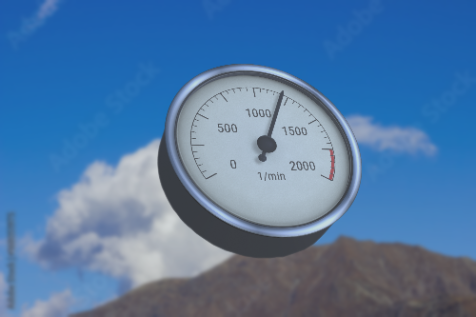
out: **1200** rpm
